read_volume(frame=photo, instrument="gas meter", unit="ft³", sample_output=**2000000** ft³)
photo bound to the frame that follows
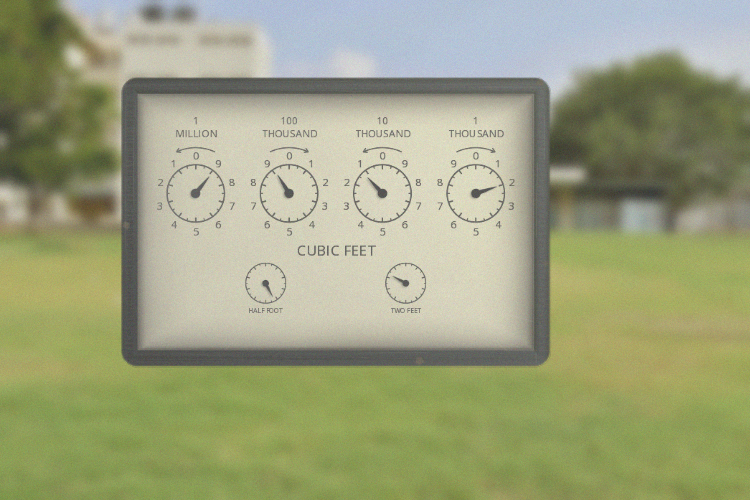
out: **891200** ft³
